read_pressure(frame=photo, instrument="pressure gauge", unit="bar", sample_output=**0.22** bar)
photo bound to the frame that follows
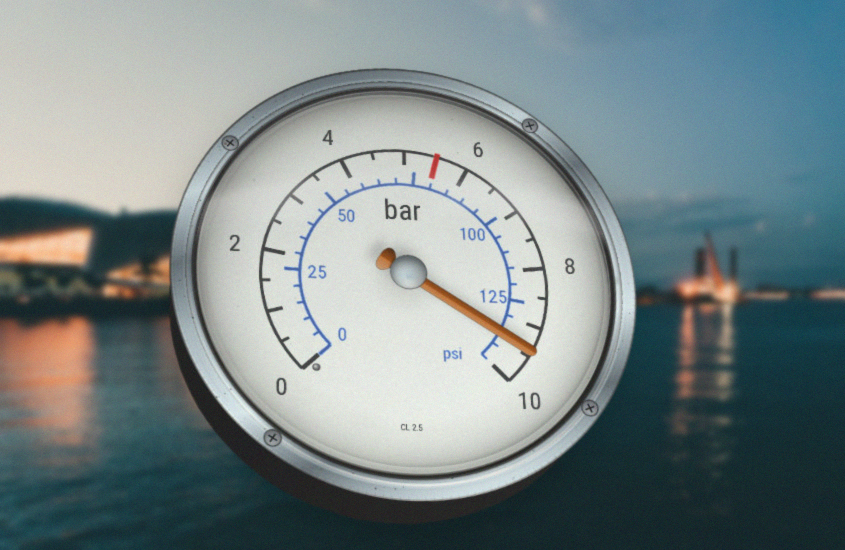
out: **9.5** bar
